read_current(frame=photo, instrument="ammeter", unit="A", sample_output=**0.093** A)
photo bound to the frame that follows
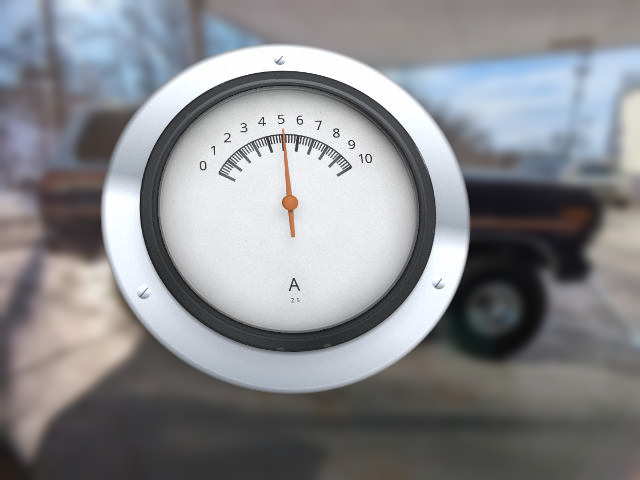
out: **5** A
